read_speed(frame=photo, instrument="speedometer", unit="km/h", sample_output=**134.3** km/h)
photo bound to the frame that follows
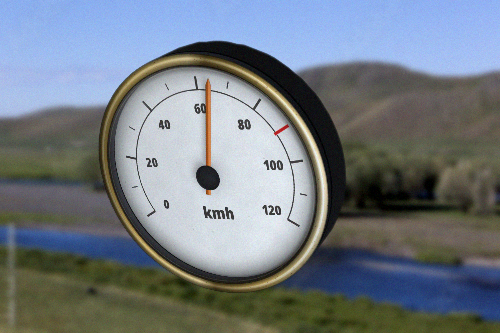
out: **65** km/h
